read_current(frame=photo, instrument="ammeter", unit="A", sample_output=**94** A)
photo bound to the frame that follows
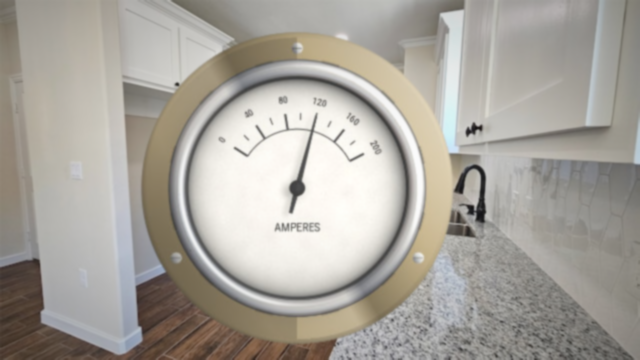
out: **120** A
